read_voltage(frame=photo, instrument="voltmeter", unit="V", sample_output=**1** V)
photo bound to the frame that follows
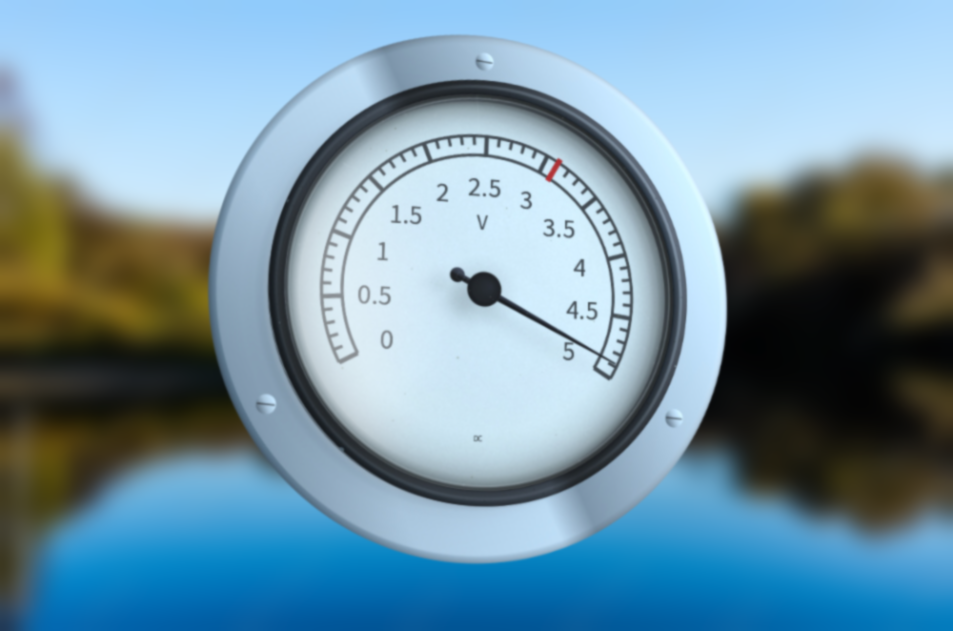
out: **4.9** V
